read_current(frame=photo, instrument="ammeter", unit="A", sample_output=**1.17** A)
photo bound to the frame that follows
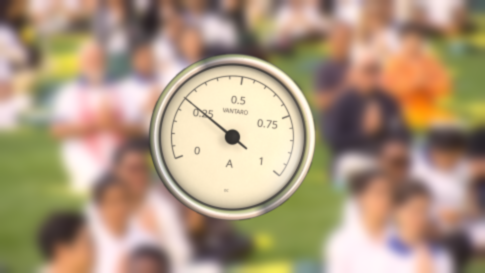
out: **0.25** A
